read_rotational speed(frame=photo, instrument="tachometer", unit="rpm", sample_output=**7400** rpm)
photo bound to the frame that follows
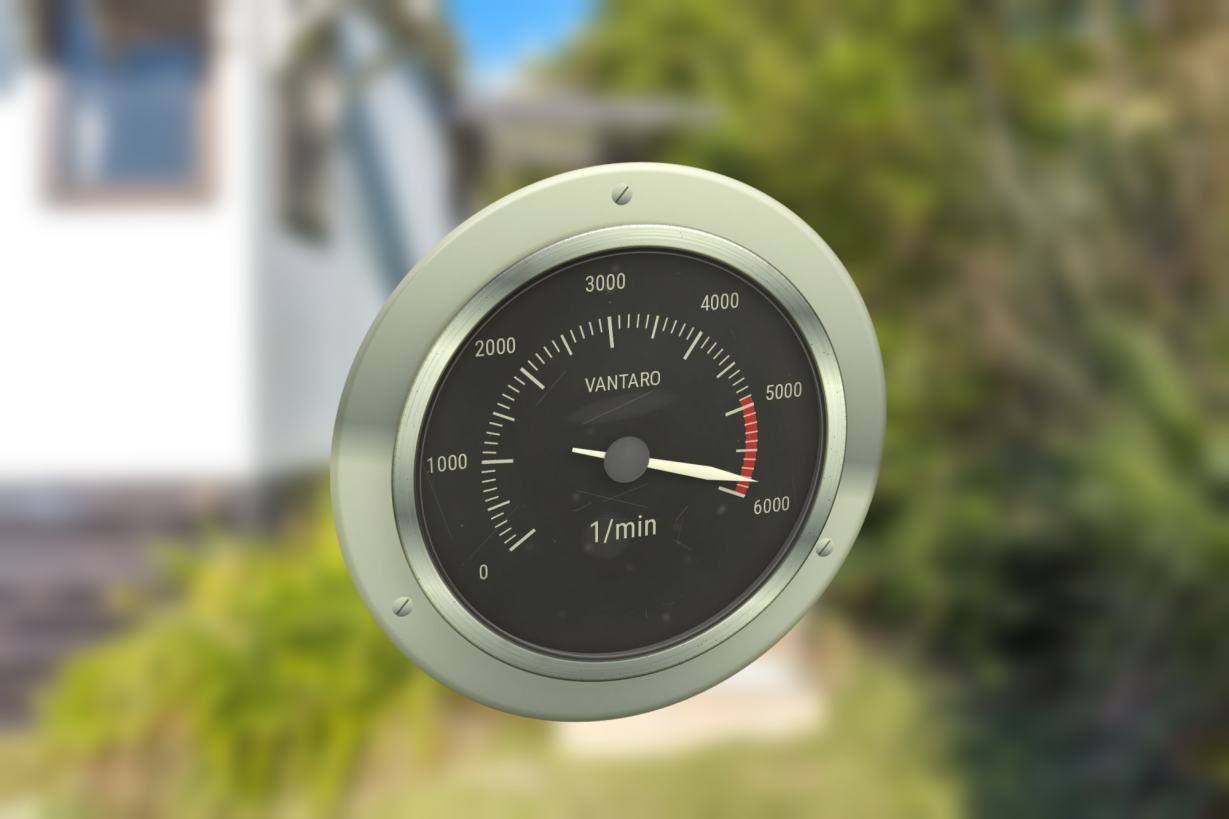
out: **5800** rpm
